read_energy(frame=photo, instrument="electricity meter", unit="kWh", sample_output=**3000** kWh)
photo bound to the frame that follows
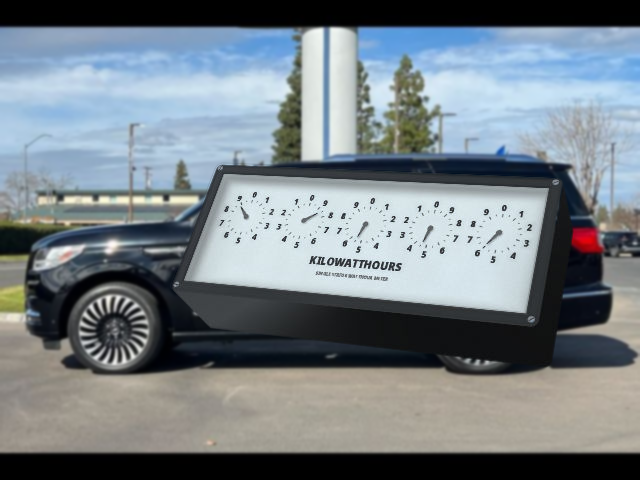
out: **88546** kWh
